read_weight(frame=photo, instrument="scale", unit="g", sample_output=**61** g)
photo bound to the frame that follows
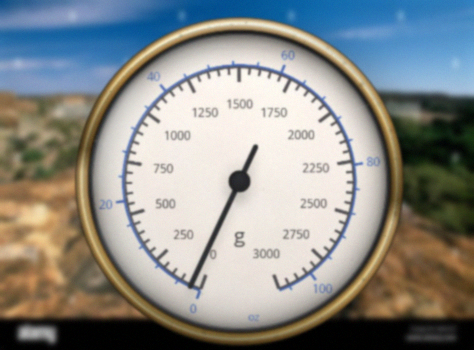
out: **50** g
